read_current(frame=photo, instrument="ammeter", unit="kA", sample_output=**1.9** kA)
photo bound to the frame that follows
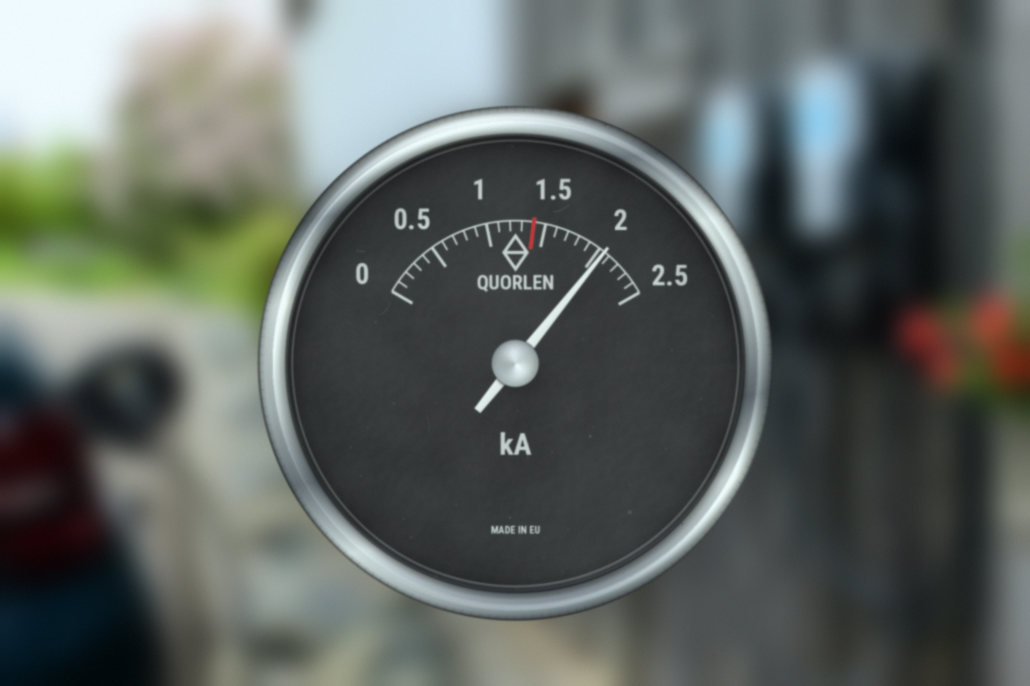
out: **2.05** kA
